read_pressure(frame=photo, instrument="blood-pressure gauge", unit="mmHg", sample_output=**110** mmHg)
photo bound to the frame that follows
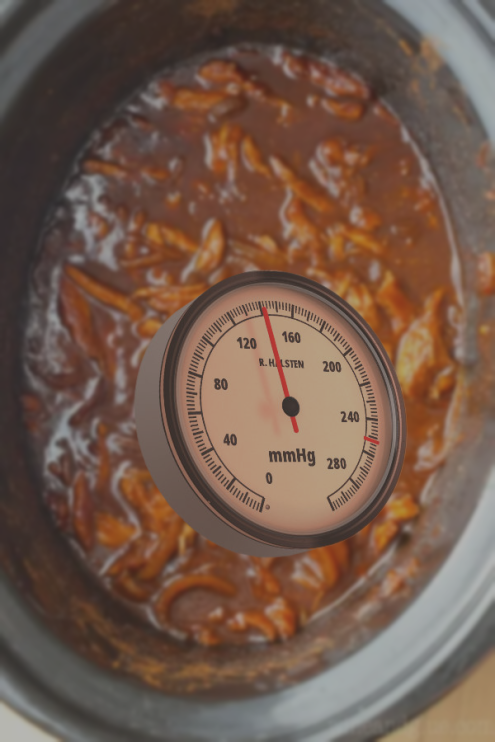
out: **140** mmHg
